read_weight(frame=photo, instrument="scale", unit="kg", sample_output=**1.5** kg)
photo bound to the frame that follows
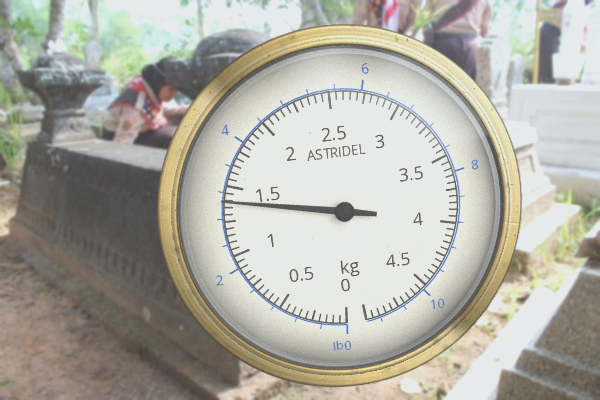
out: **1.4** kg
